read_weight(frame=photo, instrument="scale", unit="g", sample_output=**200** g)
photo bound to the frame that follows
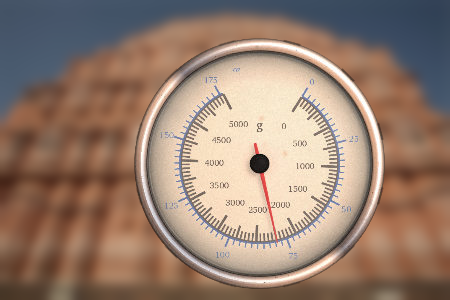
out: **2250** g
